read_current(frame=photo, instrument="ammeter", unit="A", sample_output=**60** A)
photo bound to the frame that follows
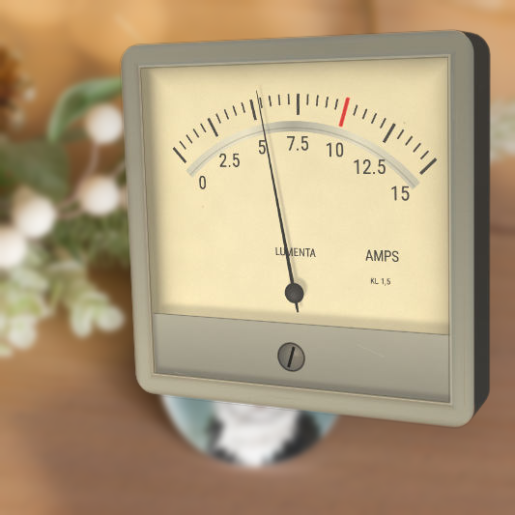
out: **5.5** A
